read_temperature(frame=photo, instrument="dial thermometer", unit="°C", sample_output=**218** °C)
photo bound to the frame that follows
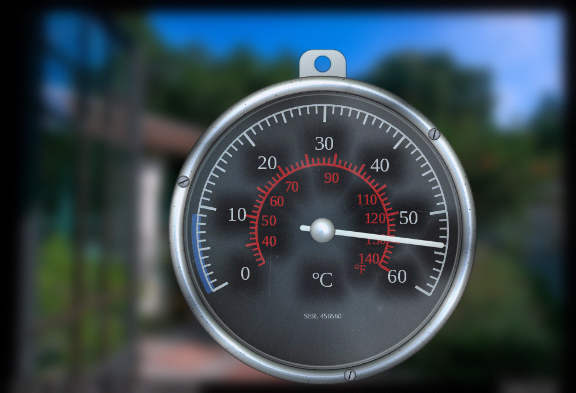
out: **54** °C
